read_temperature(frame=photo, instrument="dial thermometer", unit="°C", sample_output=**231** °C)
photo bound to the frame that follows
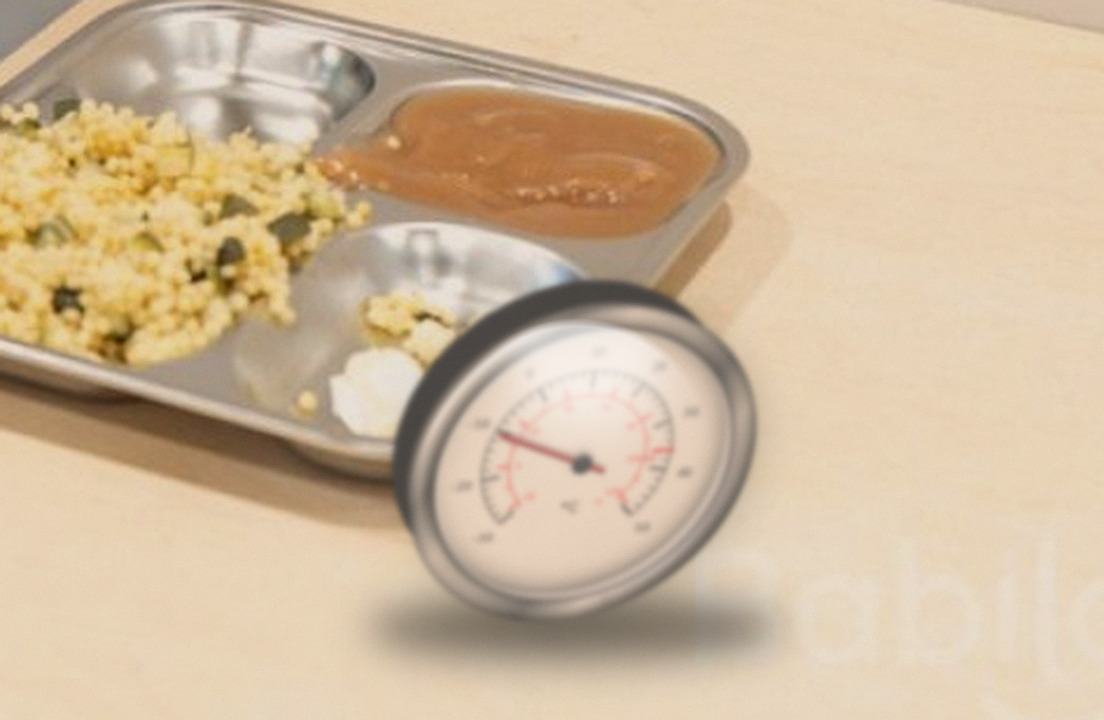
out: **-10** °C
